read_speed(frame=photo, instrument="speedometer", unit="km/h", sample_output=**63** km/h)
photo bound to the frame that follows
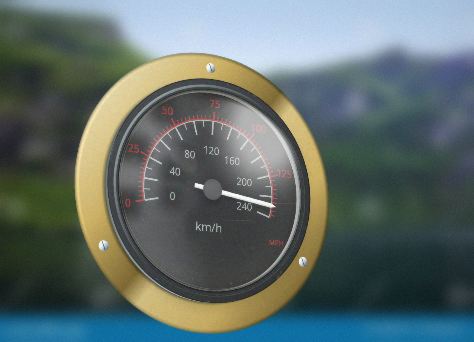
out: **230** km/h
